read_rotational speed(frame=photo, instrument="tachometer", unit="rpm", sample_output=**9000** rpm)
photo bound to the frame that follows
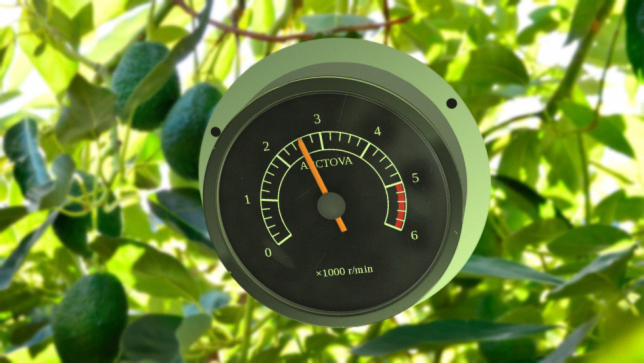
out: **2600** rpm
